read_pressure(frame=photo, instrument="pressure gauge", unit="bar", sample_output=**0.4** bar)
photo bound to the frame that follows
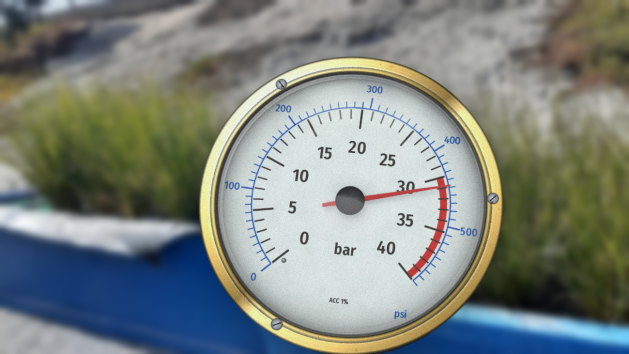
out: **31** bar
